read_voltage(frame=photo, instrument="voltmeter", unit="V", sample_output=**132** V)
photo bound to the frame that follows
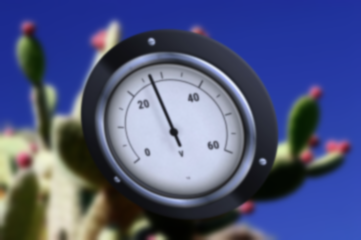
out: **27.5** V
